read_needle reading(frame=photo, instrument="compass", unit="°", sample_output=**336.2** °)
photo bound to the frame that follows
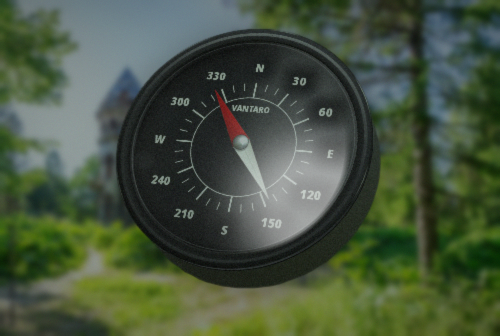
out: **325** °
